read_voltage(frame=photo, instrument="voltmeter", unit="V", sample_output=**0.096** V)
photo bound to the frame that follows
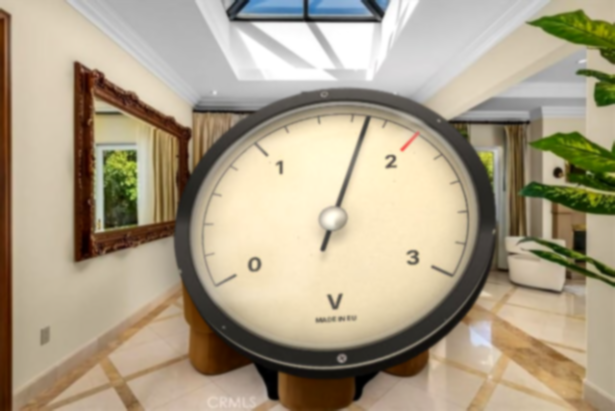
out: **1.7** V
